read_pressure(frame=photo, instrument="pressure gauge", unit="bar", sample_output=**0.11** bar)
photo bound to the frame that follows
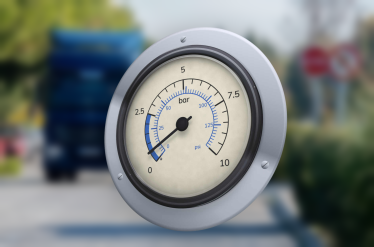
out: **0.5** bar
